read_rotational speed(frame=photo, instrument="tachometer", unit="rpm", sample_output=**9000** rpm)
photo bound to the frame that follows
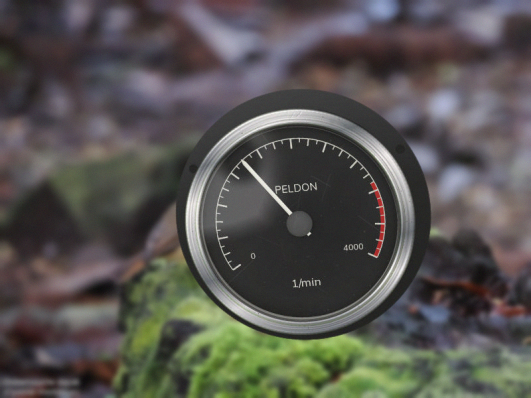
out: **1400** rpm
